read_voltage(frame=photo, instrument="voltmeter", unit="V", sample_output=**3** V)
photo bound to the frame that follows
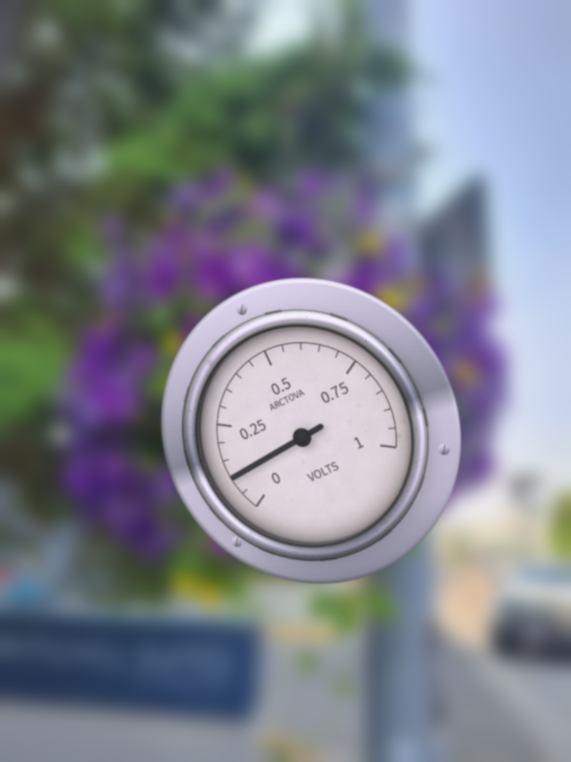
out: **0.1** V
